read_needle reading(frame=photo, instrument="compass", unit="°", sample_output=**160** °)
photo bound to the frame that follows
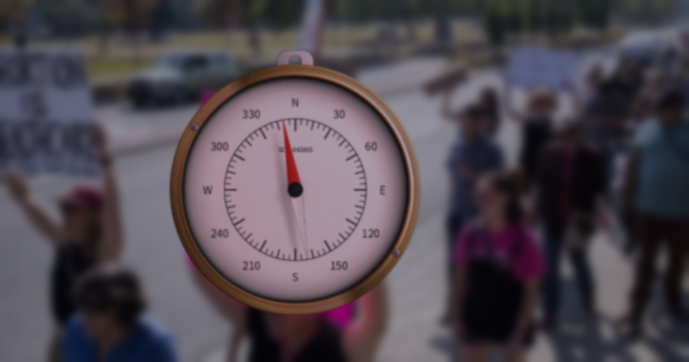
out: **350** °
